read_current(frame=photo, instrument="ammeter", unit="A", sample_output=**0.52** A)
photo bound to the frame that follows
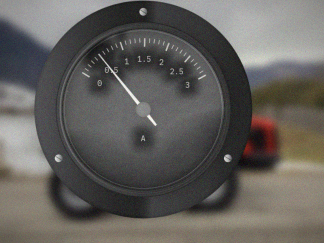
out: **0.5** A
